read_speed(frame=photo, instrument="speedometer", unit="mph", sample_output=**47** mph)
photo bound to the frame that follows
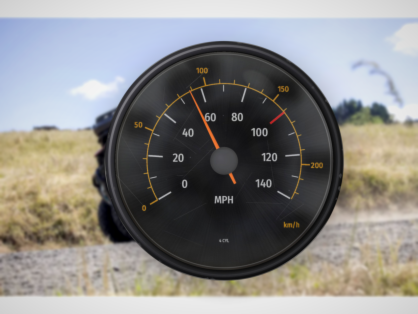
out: **55** mph
